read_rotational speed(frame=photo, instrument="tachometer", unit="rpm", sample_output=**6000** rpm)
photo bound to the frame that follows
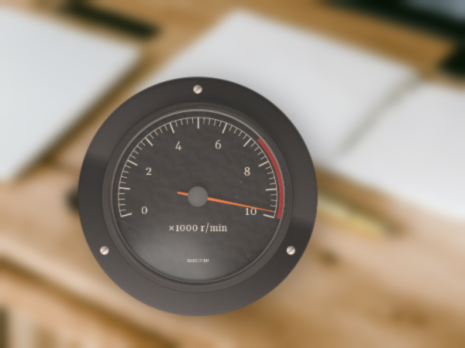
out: **9800** rpm
